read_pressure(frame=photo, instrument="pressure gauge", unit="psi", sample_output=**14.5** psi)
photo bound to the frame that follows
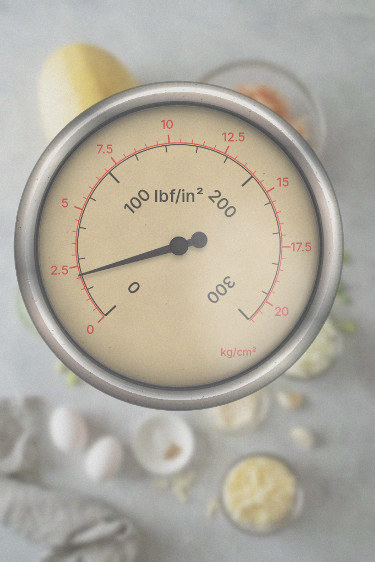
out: **30** psi
